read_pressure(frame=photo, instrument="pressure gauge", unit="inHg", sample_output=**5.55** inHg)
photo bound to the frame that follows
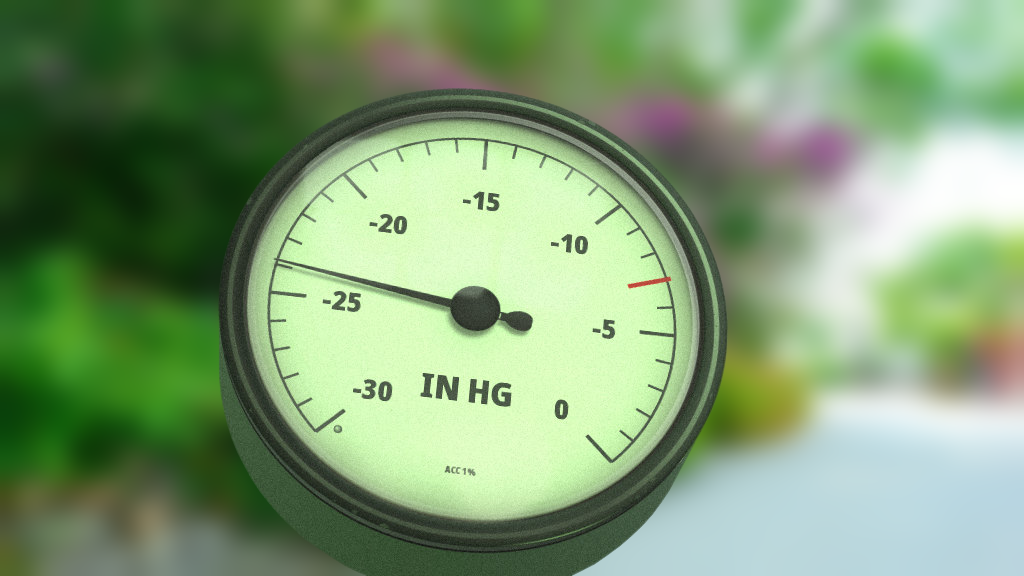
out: **-24** inHg
